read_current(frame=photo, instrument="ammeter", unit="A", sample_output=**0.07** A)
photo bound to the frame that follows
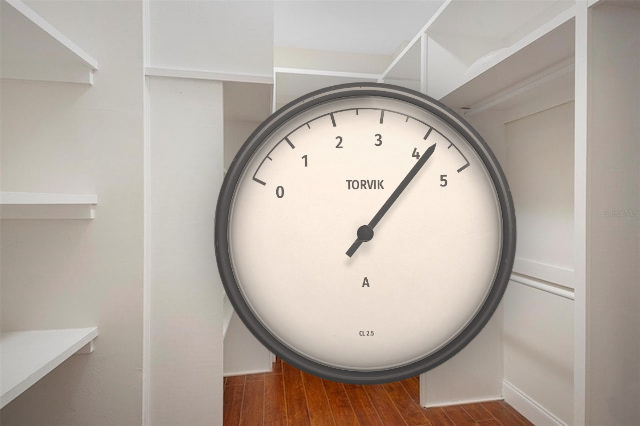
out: **4.25** A
